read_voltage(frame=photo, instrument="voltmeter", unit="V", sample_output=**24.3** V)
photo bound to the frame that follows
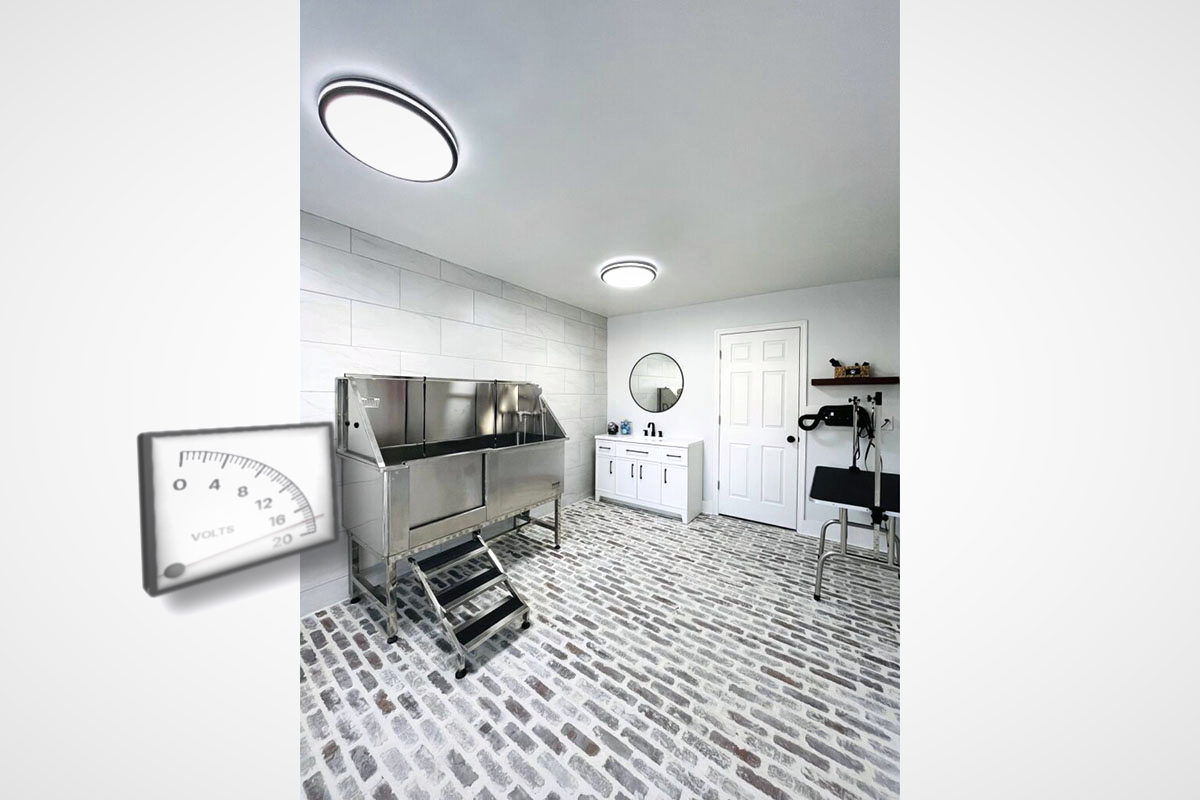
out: **18** V
